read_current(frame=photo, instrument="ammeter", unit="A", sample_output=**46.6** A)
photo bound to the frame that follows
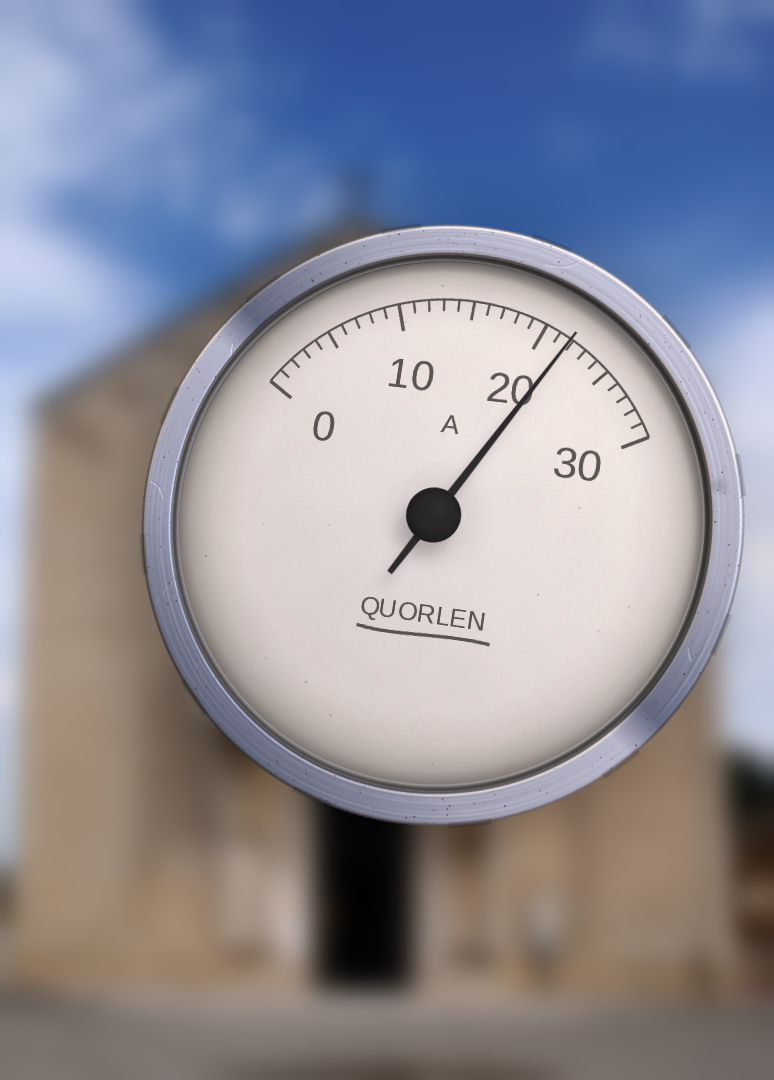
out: **22** A
